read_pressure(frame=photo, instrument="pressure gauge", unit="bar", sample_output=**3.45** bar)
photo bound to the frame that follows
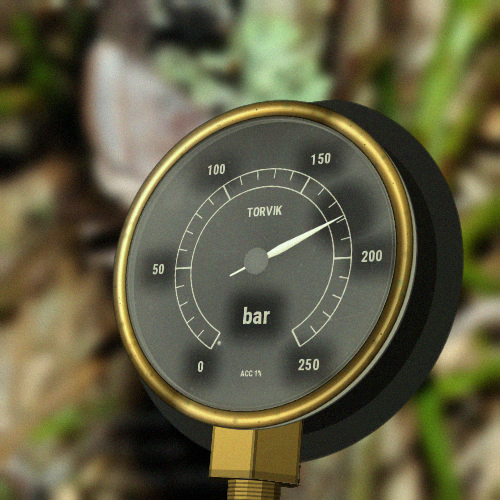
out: **180** bar
